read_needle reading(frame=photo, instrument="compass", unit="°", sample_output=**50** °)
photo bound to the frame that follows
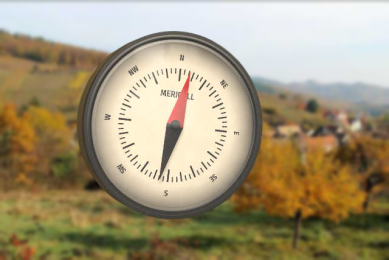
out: **10** °
